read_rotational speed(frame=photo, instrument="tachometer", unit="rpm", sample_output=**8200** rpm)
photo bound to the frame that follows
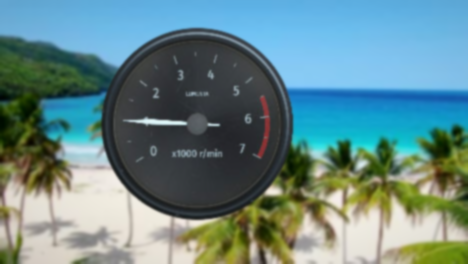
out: **1000** rpm
